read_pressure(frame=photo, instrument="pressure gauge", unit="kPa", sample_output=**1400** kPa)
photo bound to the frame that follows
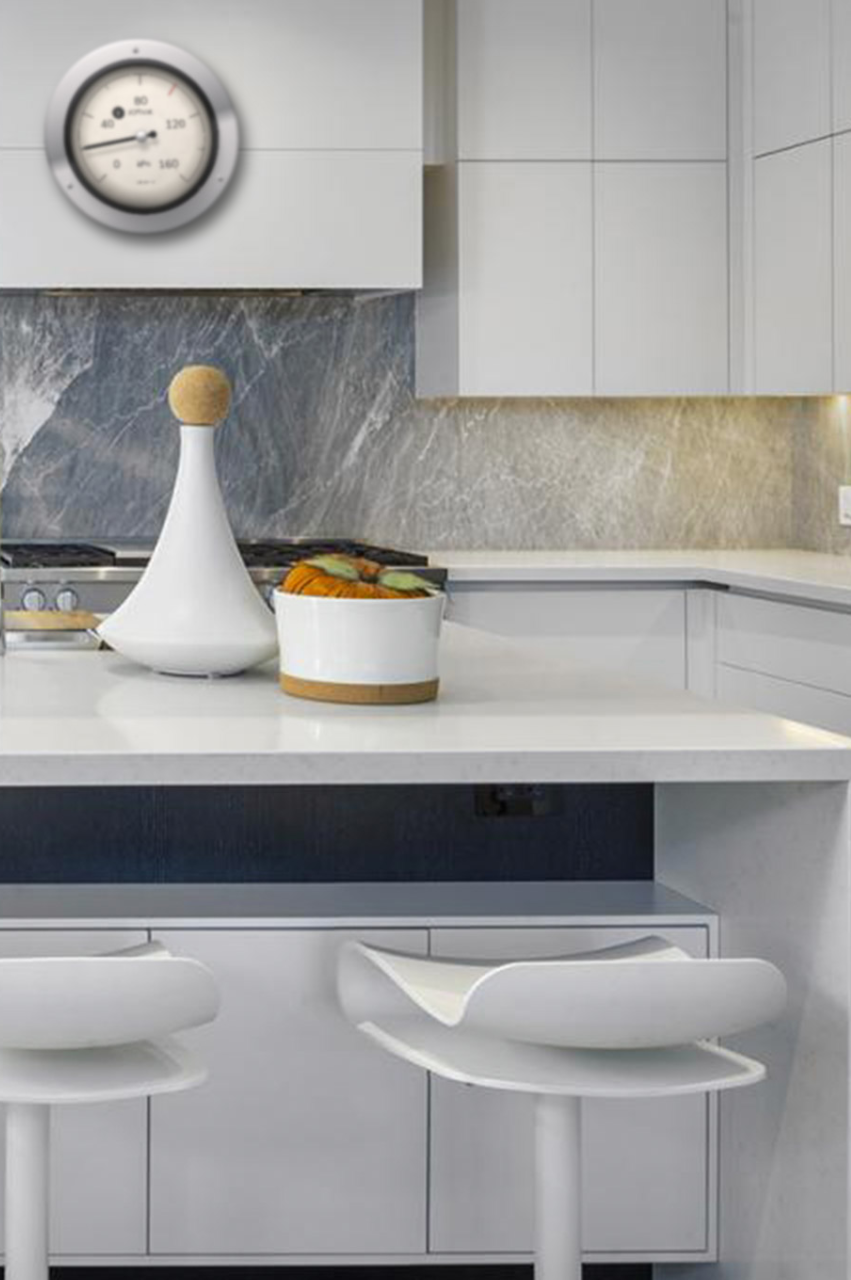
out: **20** kPa
